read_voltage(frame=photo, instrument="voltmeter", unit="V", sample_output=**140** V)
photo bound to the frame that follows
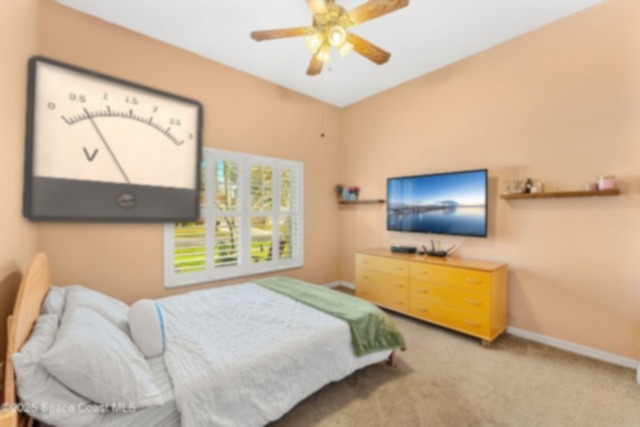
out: **0.5** V
